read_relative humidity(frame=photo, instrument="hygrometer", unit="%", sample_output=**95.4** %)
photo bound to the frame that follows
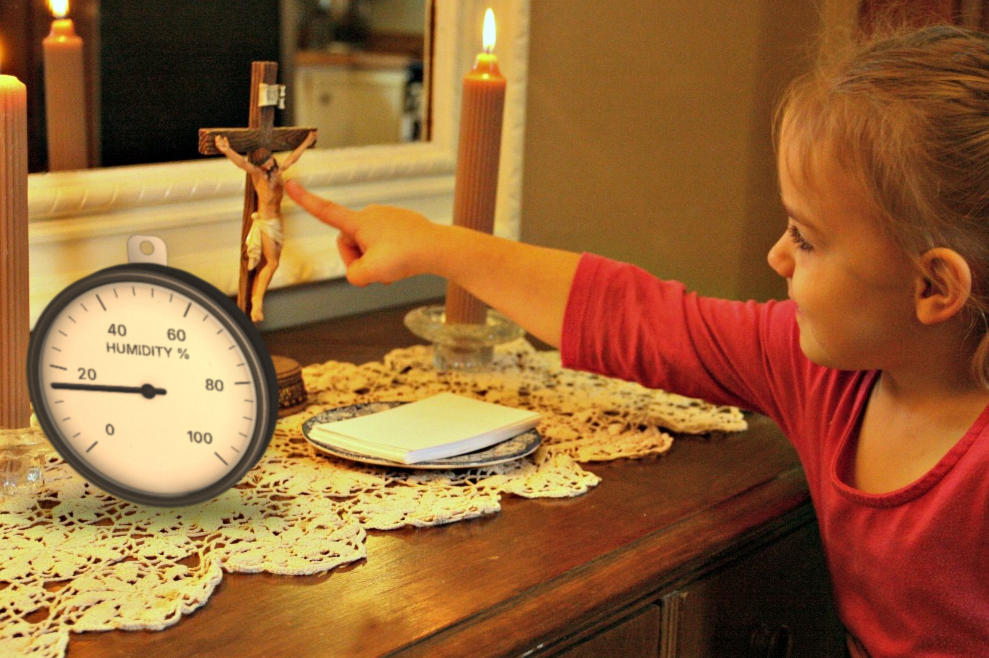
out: **16** %
